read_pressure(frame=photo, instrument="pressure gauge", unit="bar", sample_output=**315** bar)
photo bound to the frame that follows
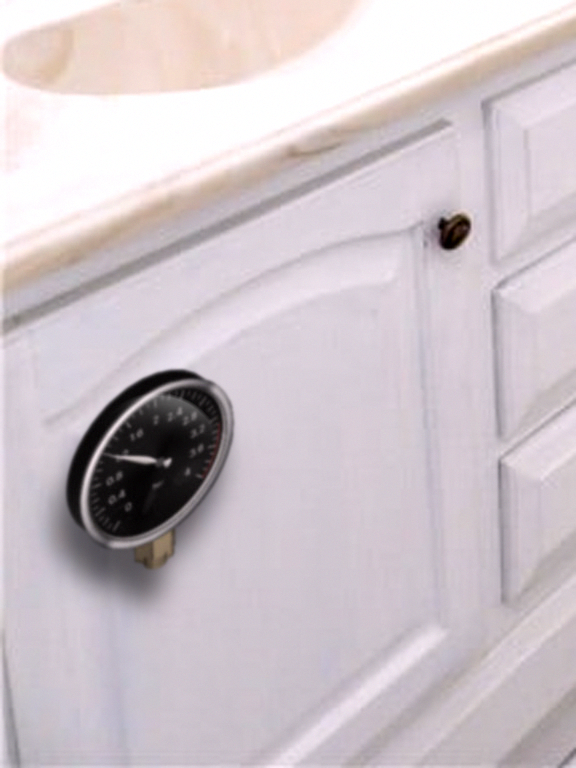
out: **1.2** bar
